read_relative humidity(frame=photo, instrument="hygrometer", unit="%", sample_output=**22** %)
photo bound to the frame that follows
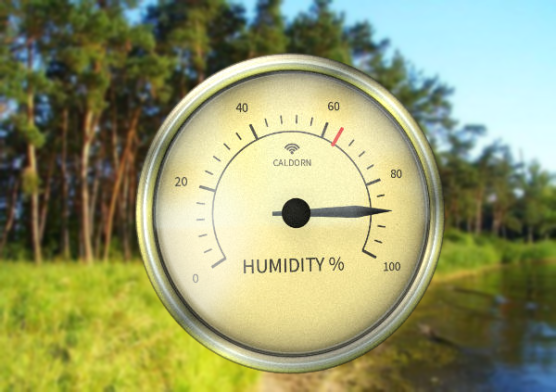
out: **88** %
